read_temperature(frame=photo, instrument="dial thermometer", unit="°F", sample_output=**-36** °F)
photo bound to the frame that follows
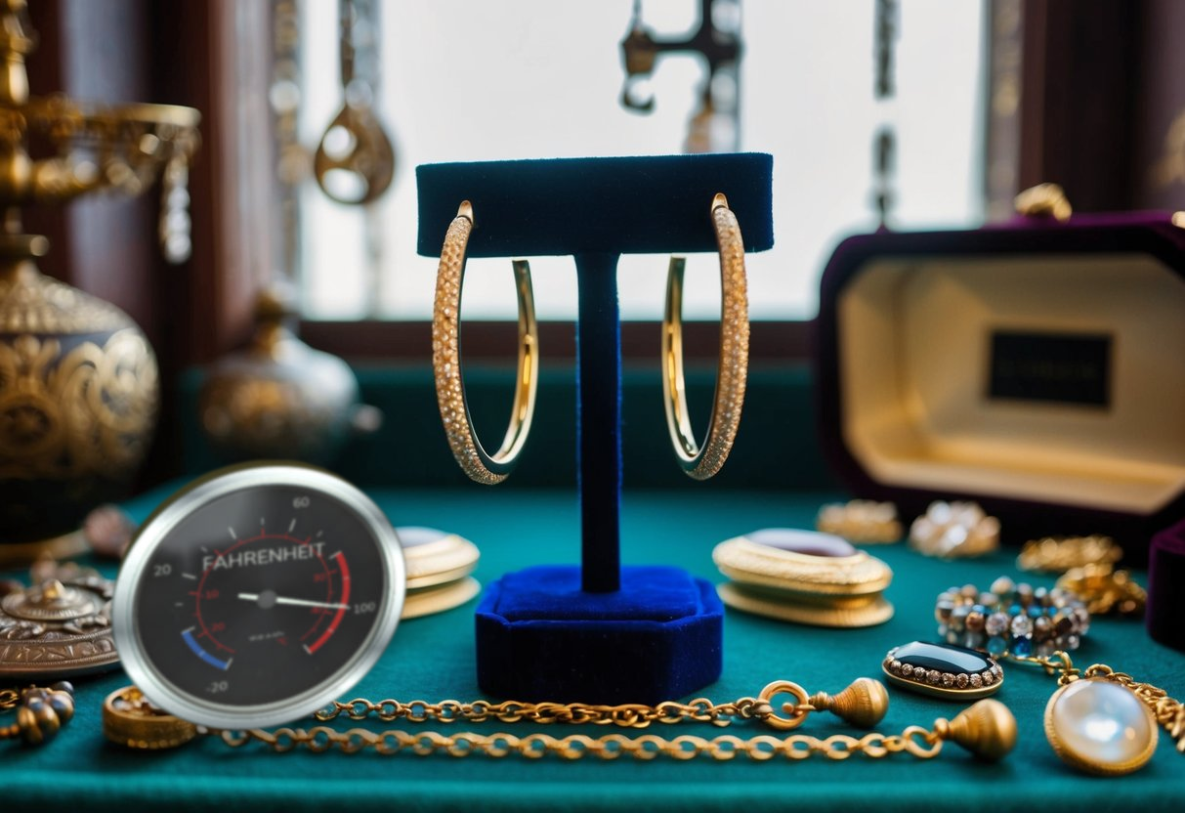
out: **100** °F
